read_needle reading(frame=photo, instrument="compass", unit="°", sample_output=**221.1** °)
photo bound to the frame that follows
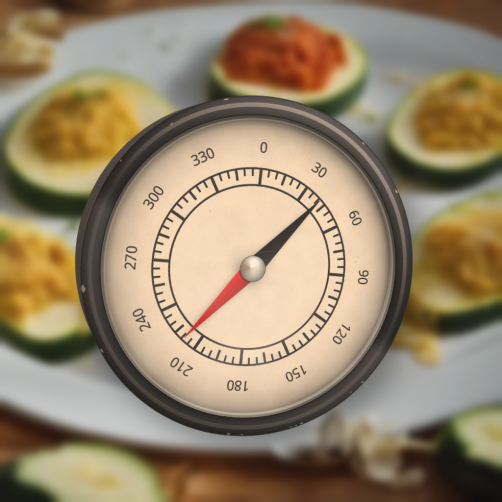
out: **220** °
